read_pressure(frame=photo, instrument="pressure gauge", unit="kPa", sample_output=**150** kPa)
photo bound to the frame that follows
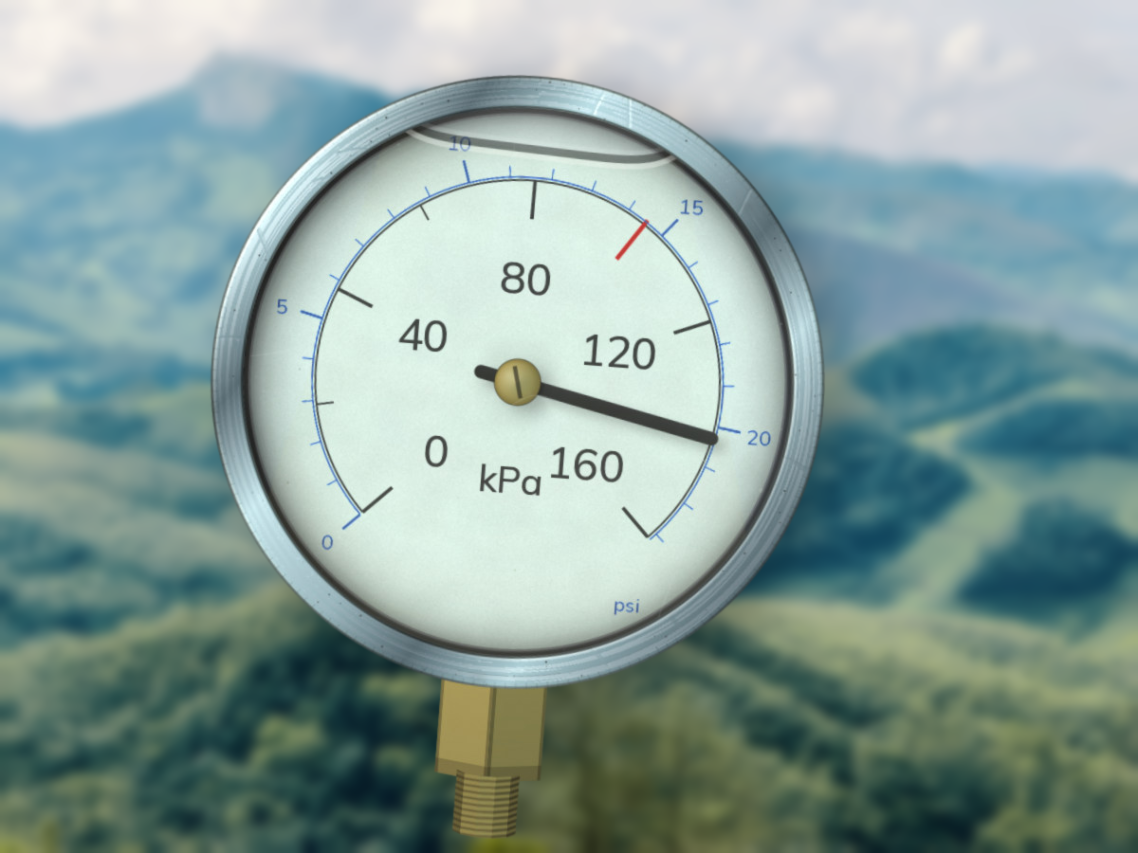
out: **140** kPa
